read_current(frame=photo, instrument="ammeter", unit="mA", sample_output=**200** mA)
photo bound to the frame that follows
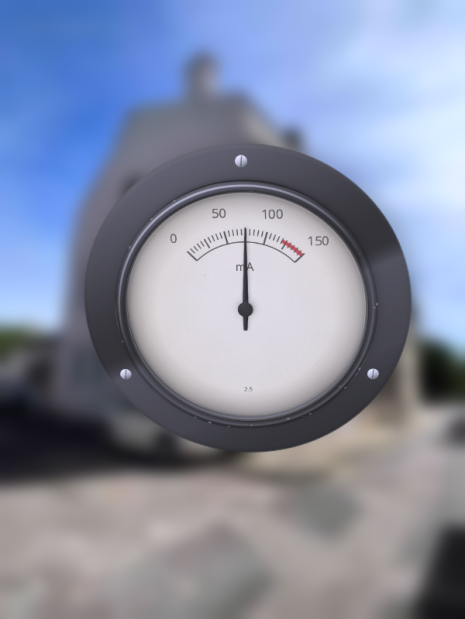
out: **75** mA
